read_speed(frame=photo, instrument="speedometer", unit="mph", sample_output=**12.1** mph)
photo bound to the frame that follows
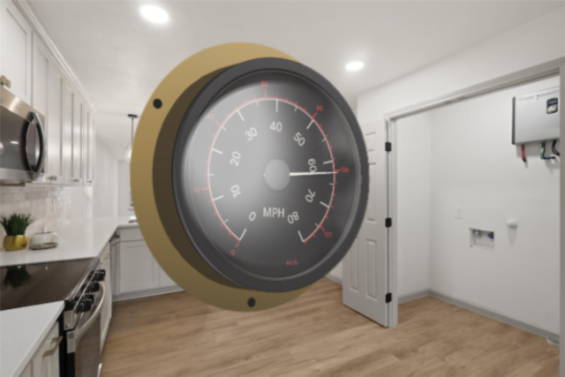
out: **62.5** mph
